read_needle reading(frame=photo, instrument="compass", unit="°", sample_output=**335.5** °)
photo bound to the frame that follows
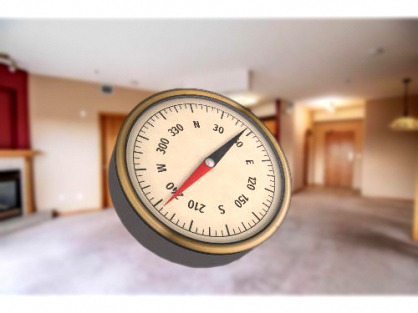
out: **235** °
